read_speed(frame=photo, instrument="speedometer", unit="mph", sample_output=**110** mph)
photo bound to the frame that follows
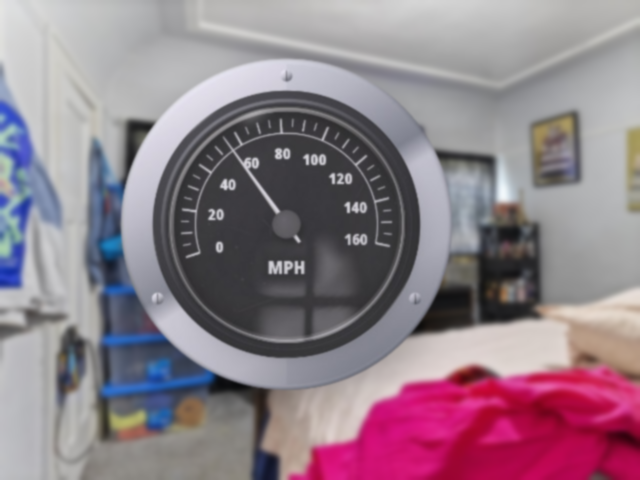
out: **55** mph
